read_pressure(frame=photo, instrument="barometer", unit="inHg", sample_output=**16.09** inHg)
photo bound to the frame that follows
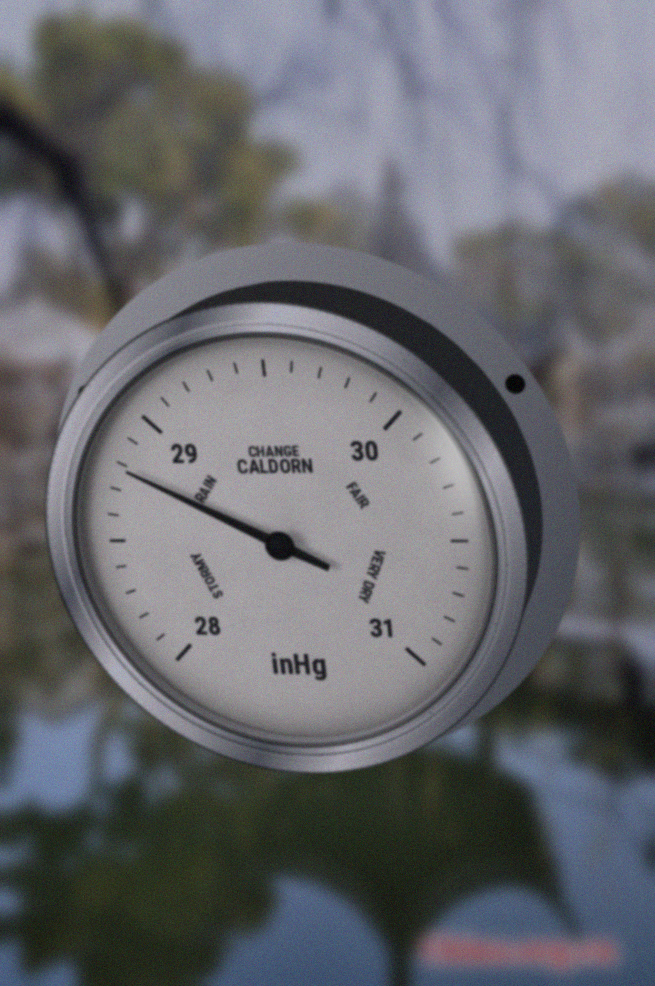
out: **28.8** inHg
